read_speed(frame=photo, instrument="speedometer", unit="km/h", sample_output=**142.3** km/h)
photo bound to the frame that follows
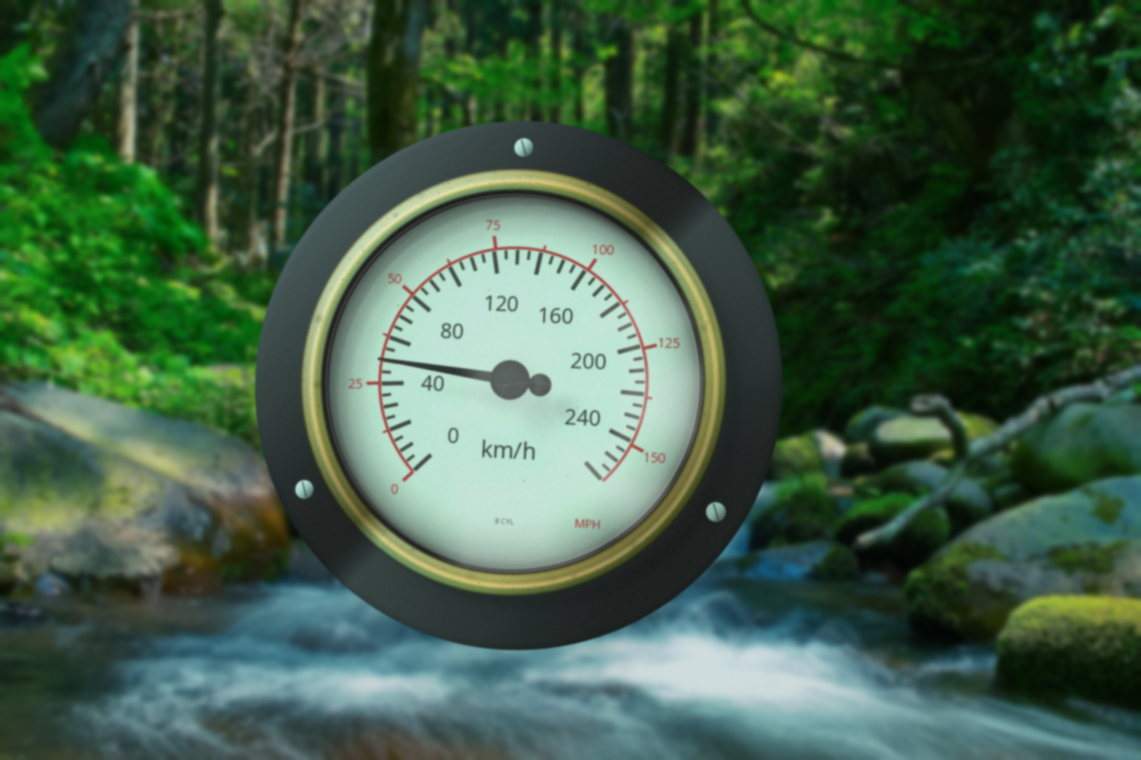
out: **50** km/h
